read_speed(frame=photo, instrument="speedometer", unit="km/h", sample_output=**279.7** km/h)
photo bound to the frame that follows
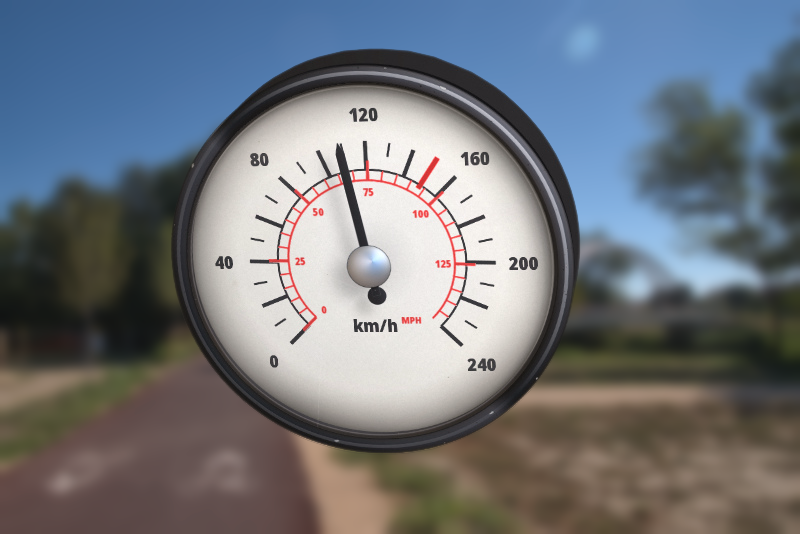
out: **110** km/h
